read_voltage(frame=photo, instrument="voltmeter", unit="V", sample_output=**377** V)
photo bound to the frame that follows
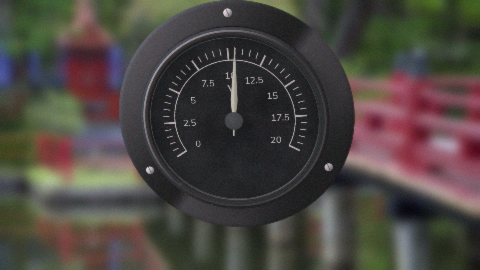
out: **10.5** V
